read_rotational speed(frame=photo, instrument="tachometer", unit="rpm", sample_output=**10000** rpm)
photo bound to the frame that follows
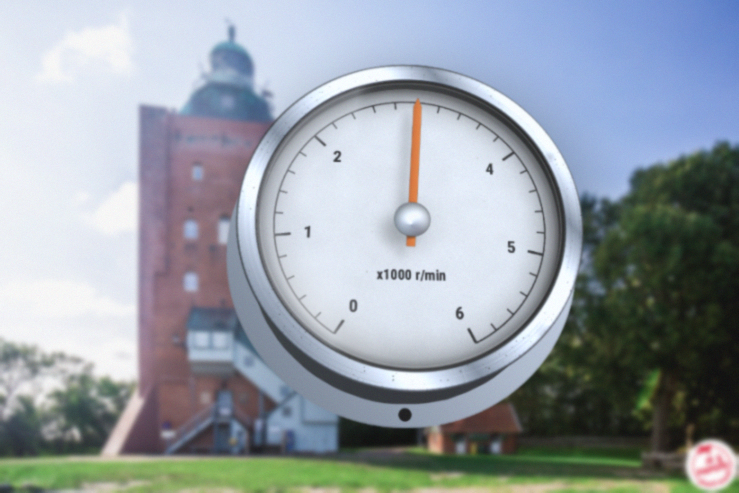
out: **3000** rpm
